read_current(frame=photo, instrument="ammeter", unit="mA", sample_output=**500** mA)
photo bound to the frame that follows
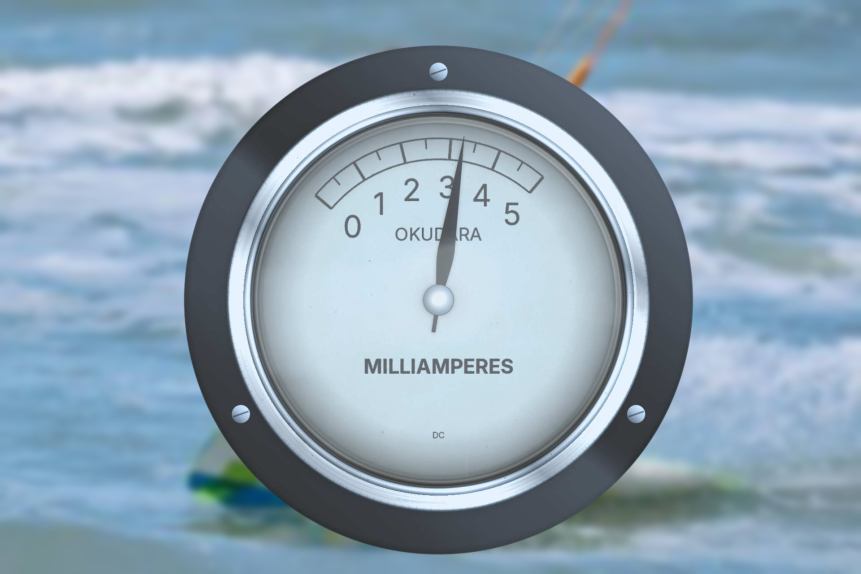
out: **3.25** mA
